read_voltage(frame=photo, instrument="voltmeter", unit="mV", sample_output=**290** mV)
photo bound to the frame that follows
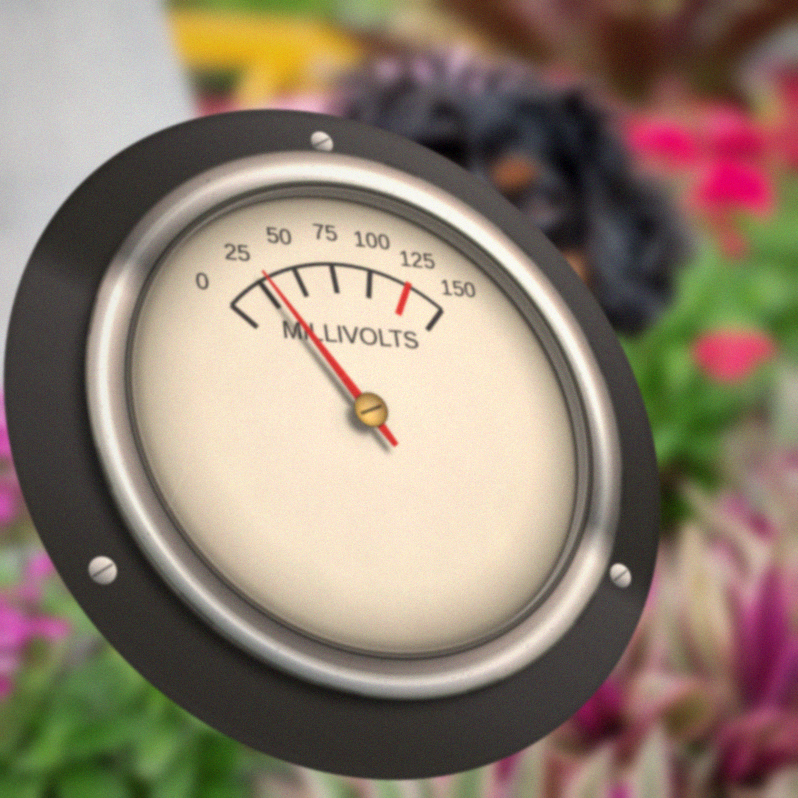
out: **25** mV
